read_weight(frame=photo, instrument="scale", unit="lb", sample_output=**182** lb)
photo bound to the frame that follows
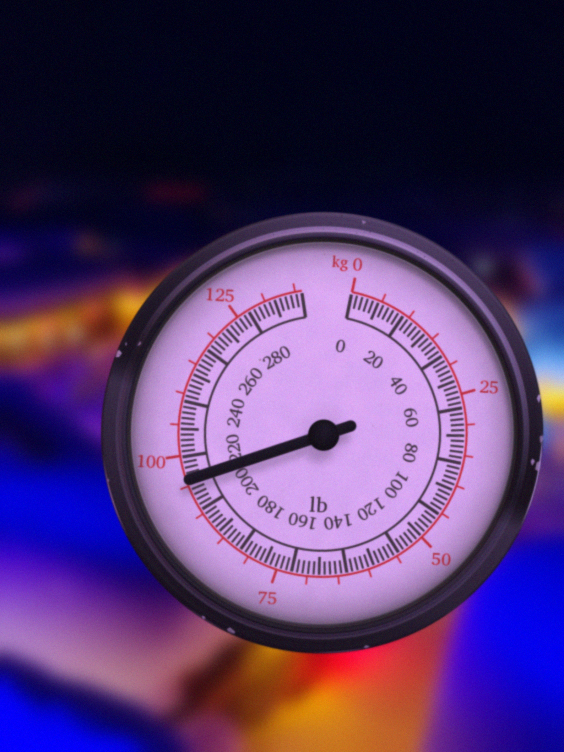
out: **212** lb
